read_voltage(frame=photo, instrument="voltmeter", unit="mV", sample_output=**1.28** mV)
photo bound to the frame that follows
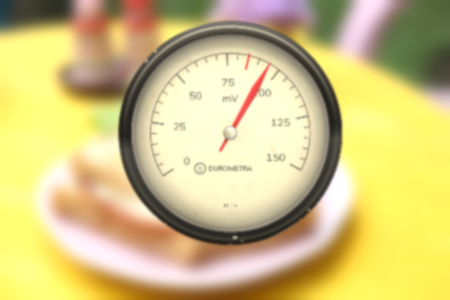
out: **95** mV
